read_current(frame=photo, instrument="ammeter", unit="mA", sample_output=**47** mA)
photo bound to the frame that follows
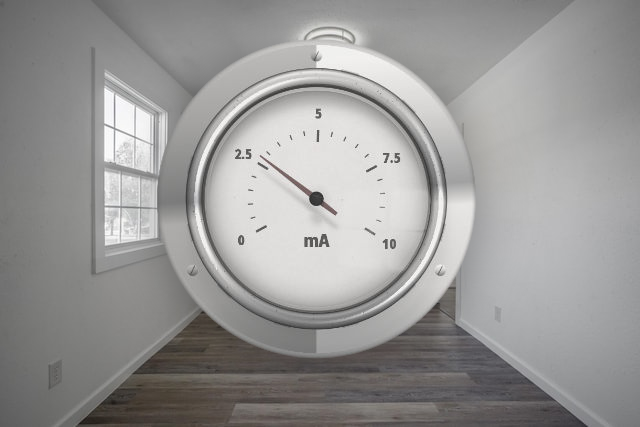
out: **2.75** mA
